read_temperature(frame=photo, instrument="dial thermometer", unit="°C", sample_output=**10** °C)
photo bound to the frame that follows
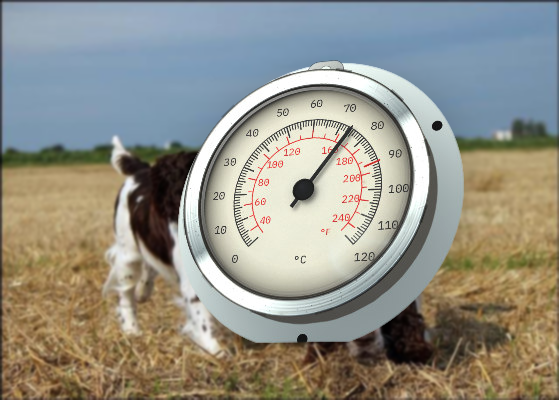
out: **75** °C
